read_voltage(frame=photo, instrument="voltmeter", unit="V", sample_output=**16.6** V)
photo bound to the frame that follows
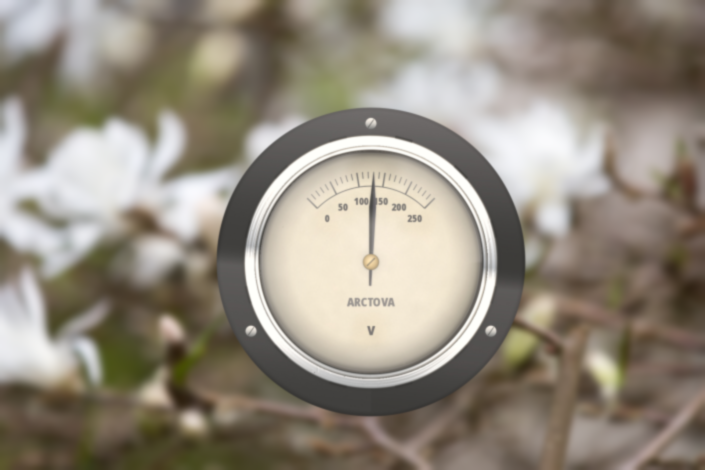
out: **130** V
